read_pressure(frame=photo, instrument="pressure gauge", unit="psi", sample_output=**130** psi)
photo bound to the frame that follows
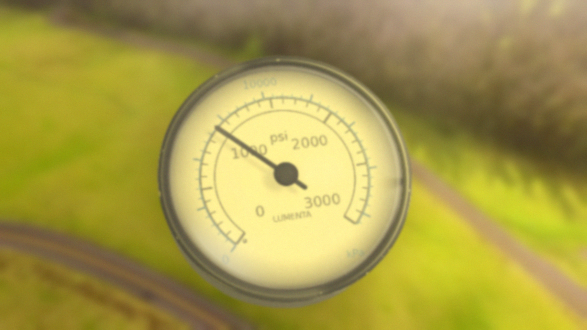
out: **1000** psi
